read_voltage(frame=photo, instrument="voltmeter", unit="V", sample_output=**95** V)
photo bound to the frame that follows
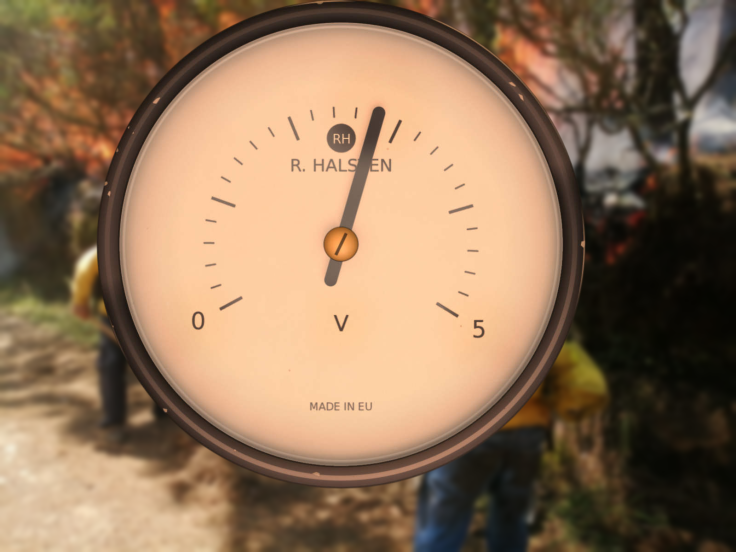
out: **2.8** V
